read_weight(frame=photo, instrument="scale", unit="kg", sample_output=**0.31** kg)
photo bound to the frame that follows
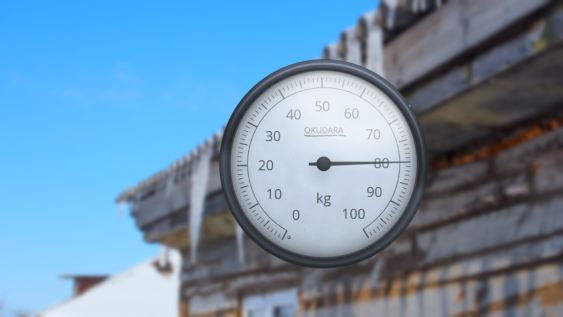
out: **80** kg
